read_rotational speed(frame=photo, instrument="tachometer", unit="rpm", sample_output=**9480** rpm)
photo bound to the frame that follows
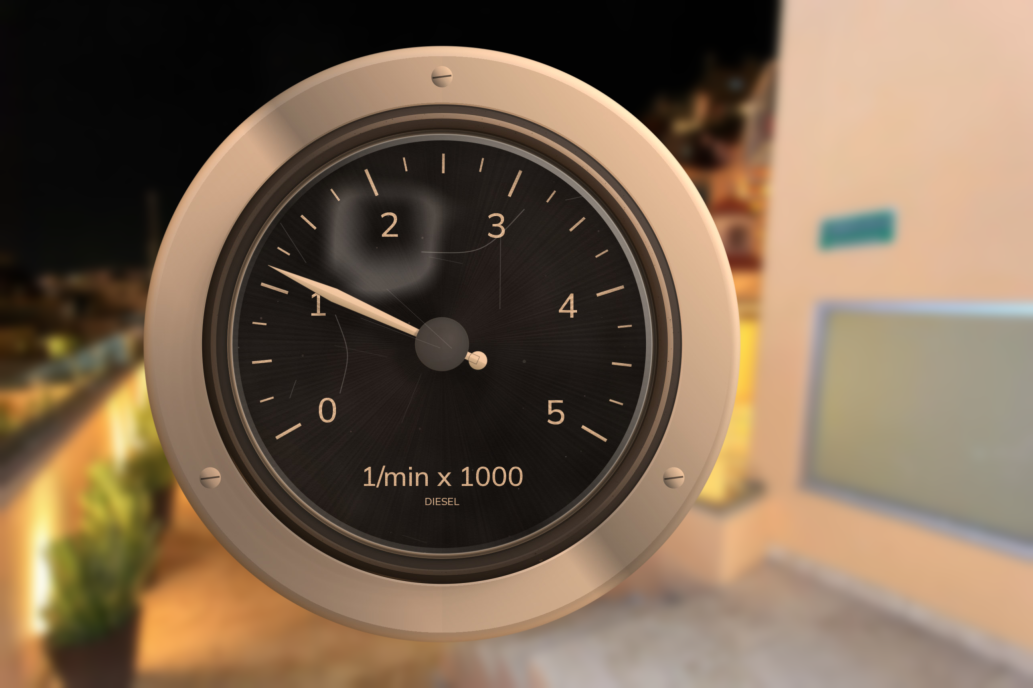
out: **1125** rpm
